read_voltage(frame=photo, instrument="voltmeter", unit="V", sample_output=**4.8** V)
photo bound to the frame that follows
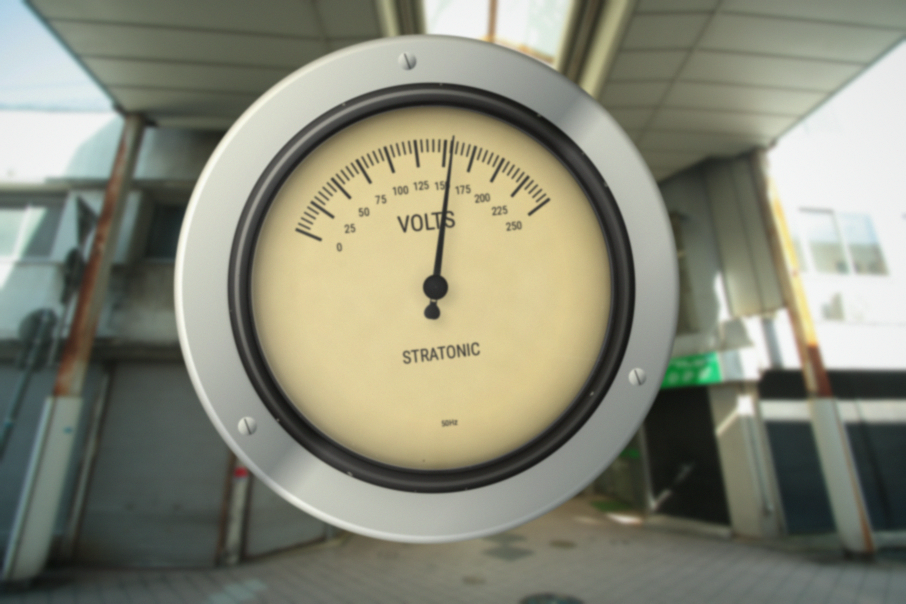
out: **155** V
